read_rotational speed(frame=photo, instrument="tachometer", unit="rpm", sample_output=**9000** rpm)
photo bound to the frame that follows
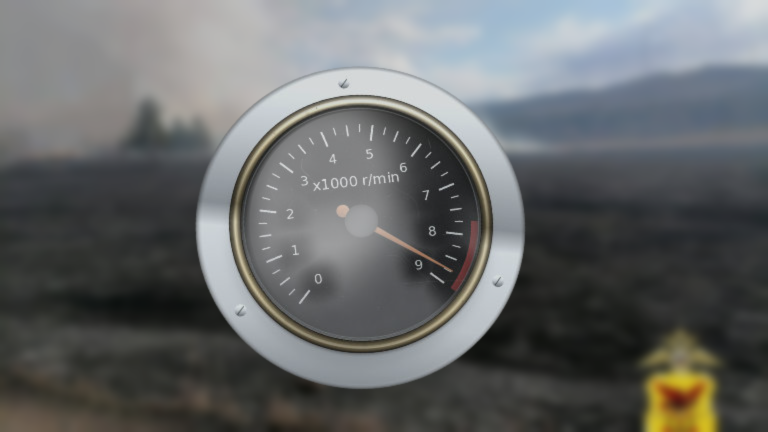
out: **8750** rpm
